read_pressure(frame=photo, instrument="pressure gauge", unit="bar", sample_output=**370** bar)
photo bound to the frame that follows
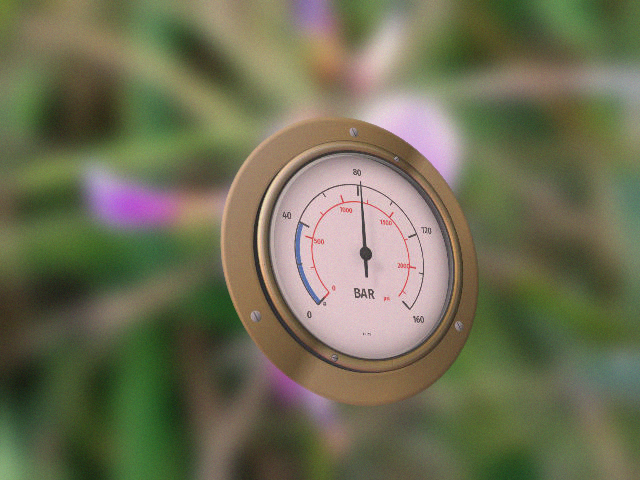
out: **80** bar
